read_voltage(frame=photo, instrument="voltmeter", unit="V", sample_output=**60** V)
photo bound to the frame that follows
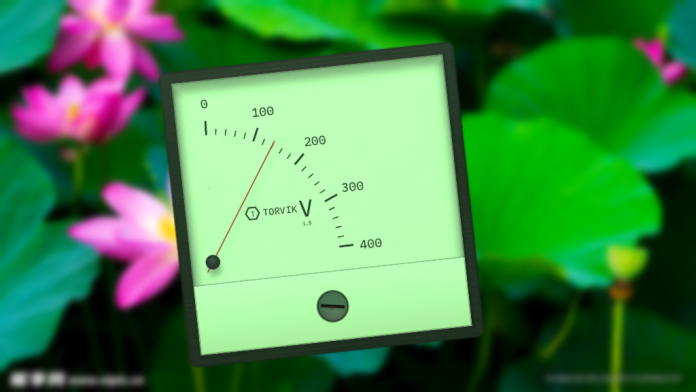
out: **140** V
